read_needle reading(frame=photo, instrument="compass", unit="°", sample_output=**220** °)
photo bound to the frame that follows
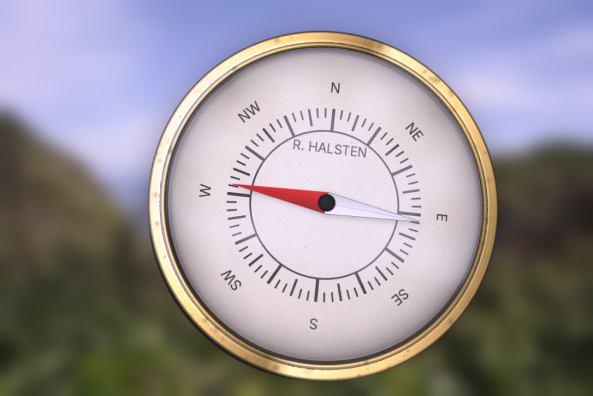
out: **275** °
